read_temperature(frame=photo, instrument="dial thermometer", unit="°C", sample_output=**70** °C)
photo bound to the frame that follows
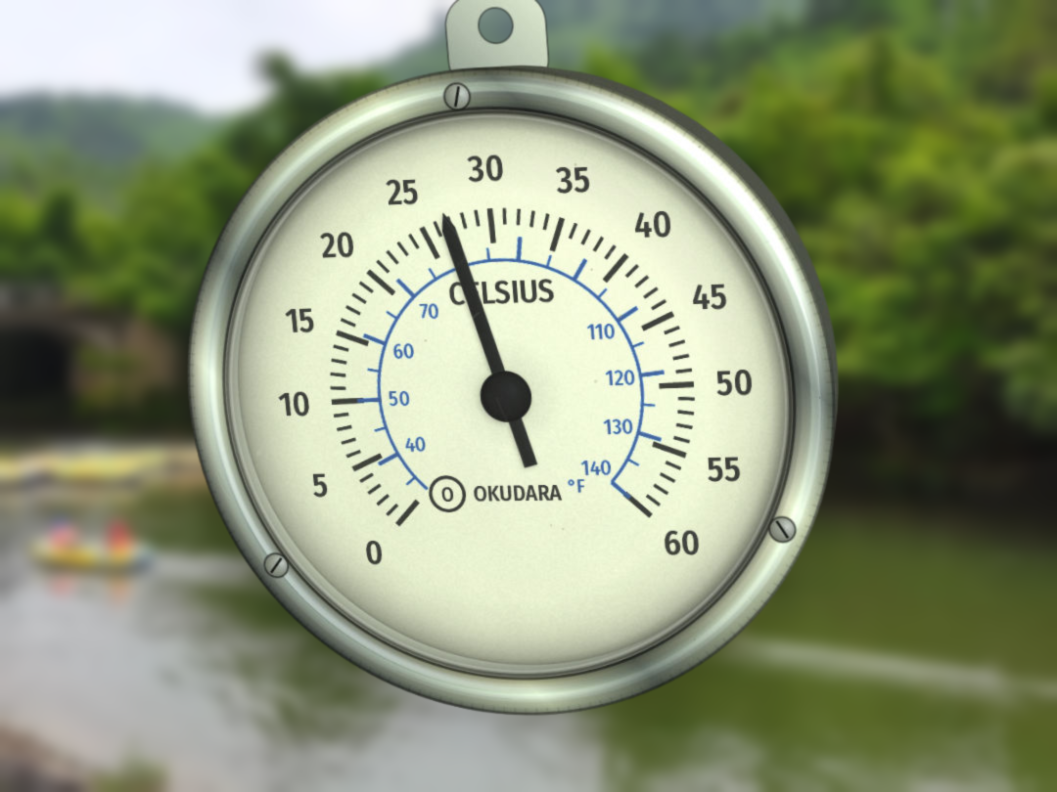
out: **27** °C
